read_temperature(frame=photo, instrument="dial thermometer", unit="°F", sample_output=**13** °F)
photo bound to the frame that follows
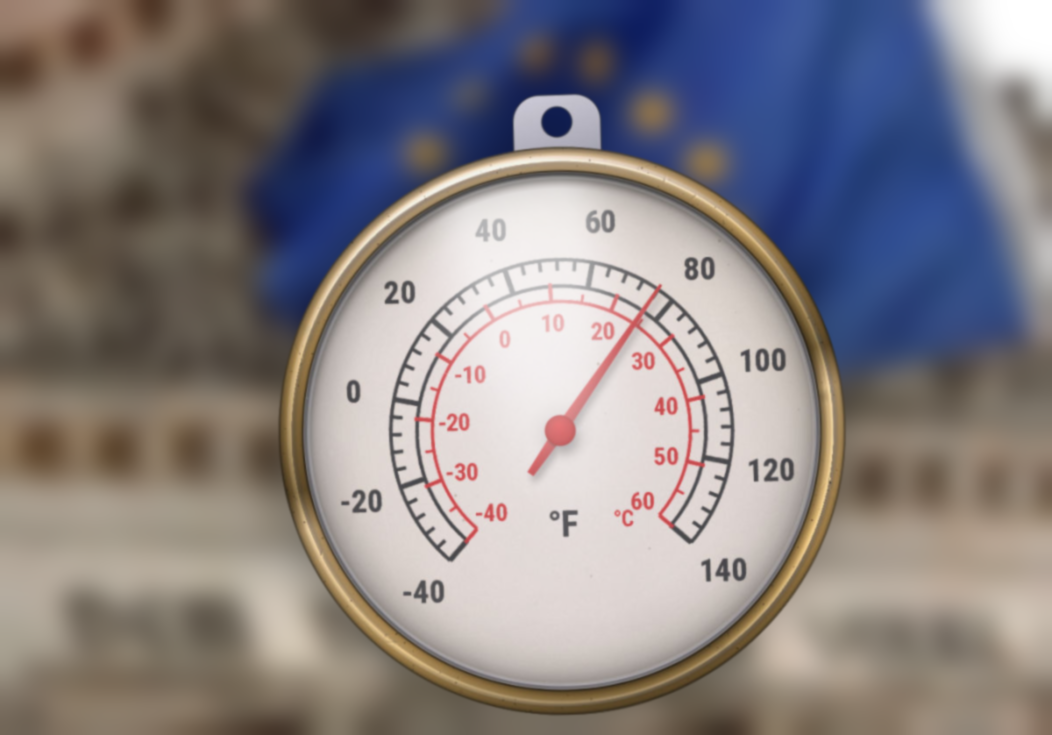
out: **76** °F
